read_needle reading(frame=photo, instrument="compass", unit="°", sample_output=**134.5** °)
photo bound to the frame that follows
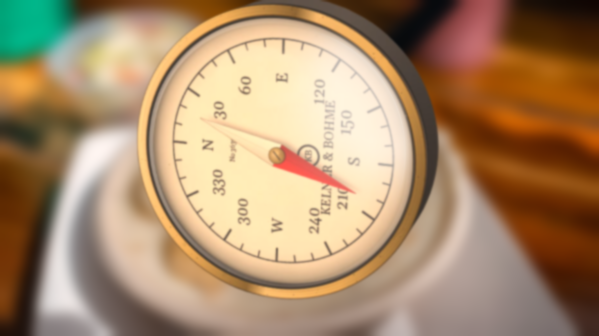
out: **200** °
